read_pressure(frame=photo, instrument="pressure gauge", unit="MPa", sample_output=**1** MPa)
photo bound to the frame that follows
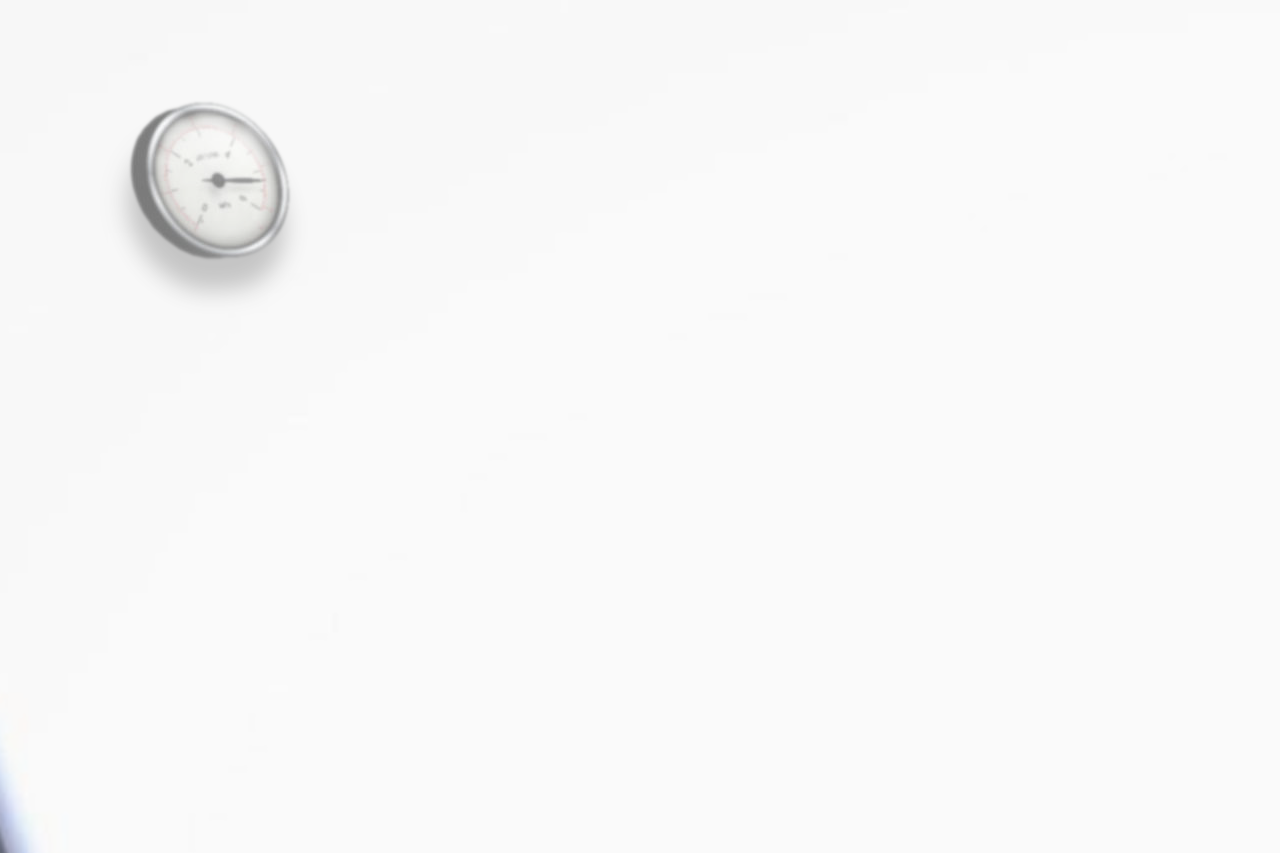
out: **5.25** MPa
